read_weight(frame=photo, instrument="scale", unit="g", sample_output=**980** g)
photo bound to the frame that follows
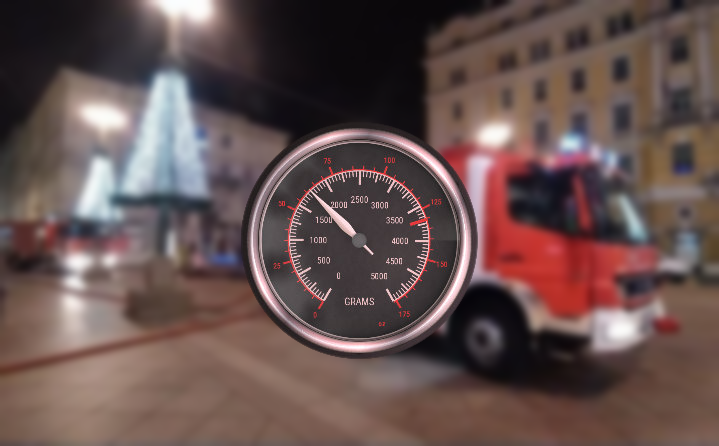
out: **1750** g
